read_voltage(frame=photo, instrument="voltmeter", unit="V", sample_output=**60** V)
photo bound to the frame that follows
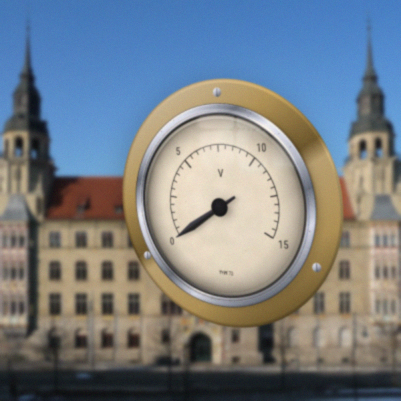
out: **0** V
